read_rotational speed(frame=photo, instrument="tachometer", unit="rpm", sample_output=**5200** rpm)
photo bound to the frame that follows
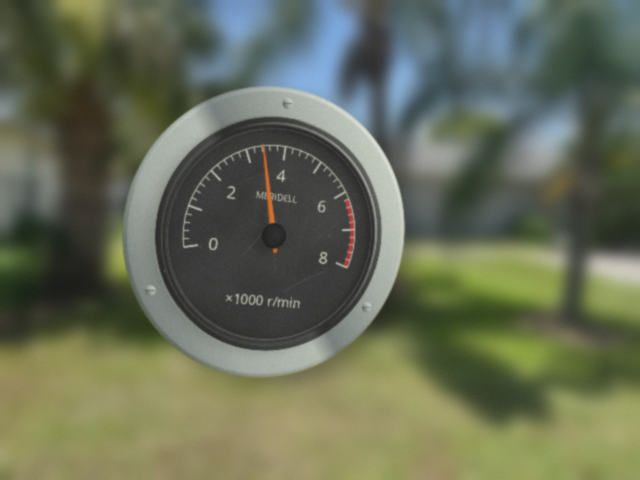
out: **3400** rpm
